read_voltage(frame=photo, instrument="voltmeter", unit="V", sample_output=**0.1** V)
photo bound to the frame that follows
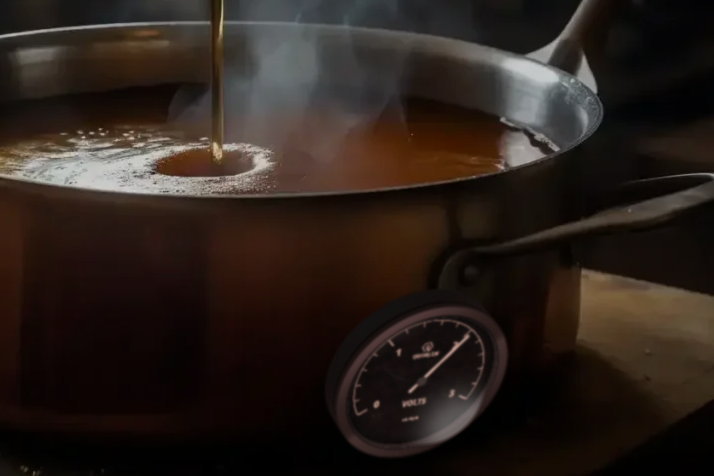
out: **2** V
